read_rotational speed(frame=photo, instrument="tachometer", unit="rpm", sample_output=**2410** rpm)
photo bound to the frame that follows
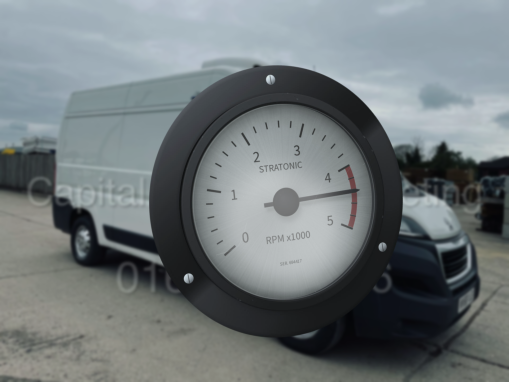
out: **4400** rpm
